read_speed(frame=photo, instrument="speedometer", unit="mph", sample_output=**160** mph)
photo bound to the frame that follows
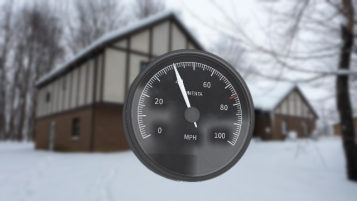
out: **40** mph
